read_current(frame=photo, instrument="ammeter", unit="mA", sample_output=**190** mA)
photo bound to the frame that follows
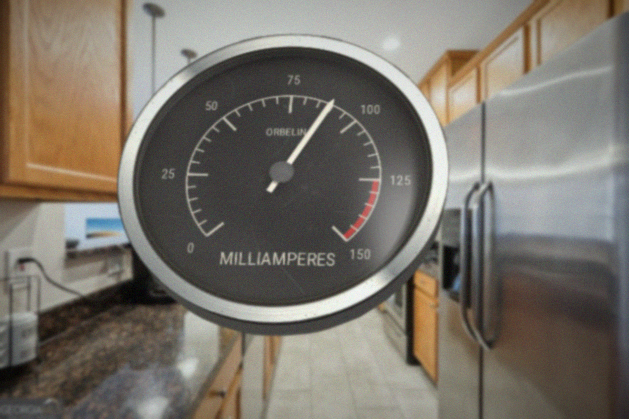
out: **90** mA
